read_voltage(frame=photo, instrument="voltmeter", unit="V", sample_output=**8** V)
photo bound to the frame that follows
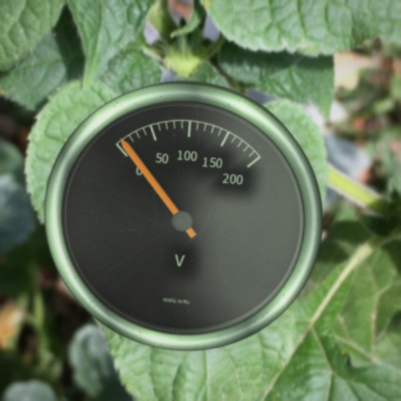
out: **10** V
